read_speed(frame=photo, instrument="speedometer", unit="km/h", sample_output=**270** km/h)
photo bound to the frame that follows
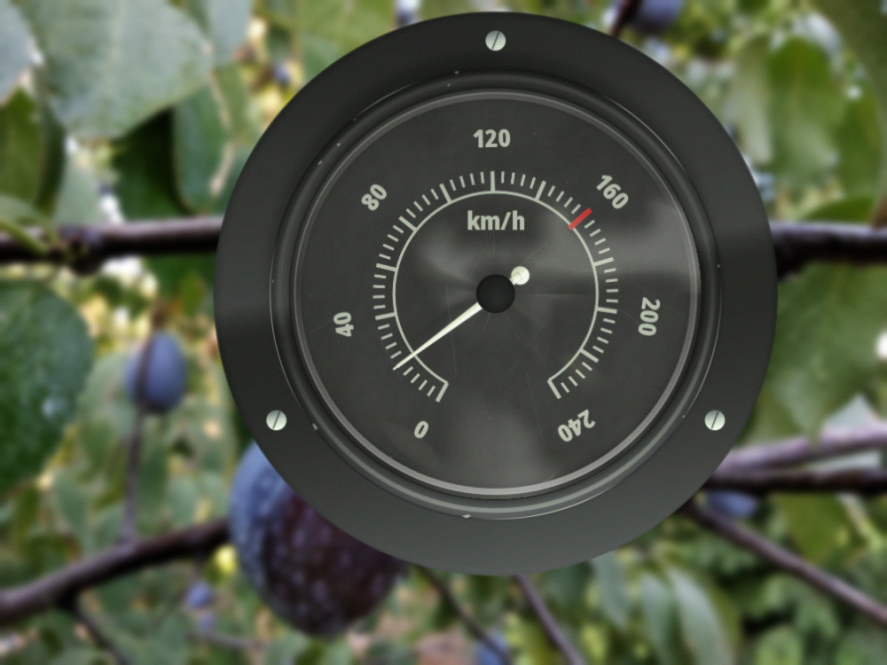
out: **20** km/h
